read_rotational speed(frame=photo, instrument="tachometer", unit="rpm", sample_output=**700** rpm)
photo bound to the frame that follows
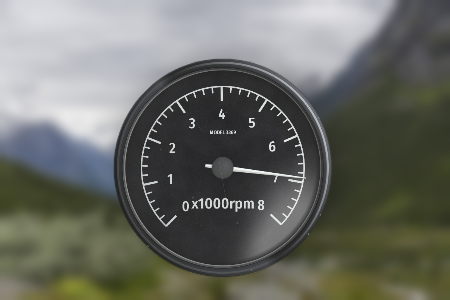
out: **6900** rpm
